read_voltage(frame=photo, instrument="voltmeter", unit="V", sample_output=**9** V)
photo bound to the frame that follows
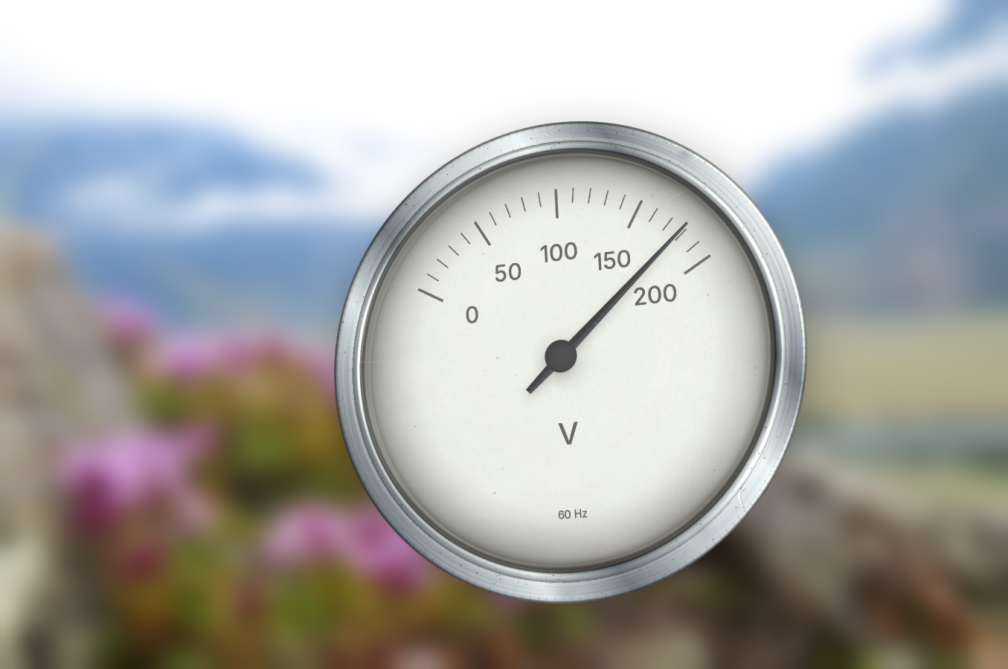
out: **180** V
